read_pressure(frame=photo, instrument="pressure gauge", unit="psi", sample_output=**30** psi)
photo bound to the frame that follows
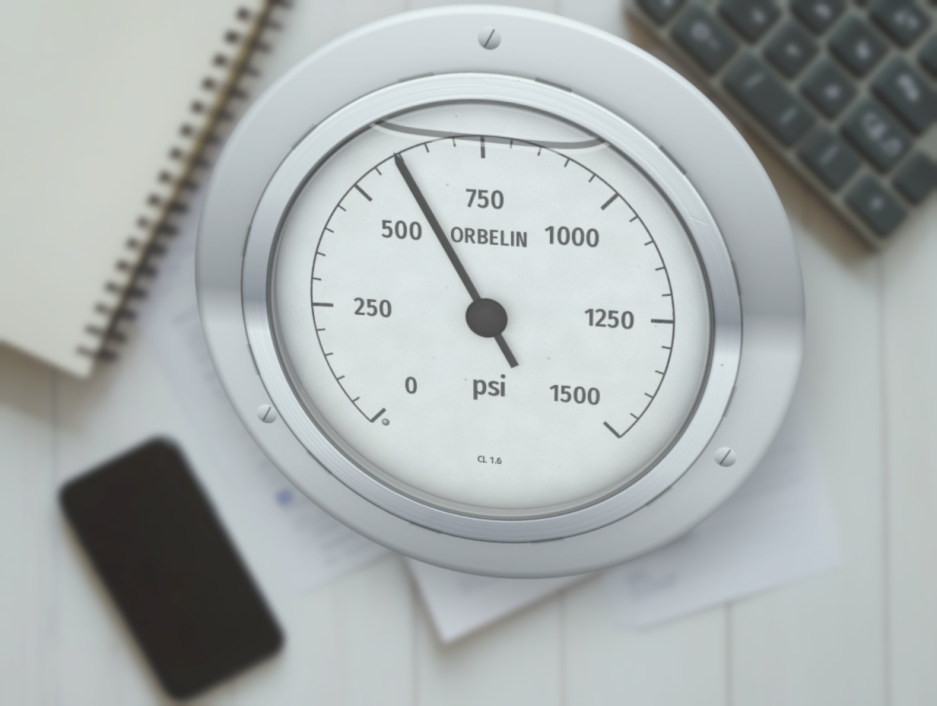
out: **600** psi
